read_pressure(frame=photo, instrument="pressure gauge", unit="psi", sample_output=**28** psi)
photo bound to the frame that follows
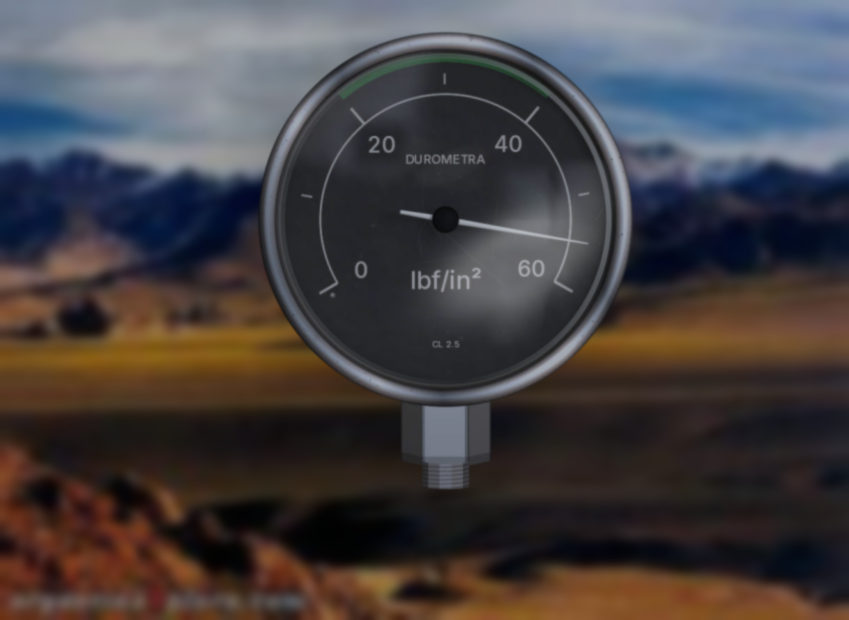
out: **55** psi
